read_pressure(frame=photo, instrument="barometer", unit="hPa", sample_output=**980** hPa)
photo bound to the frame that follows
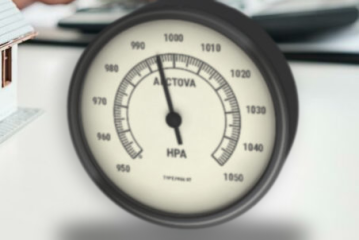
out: **995** hPa
